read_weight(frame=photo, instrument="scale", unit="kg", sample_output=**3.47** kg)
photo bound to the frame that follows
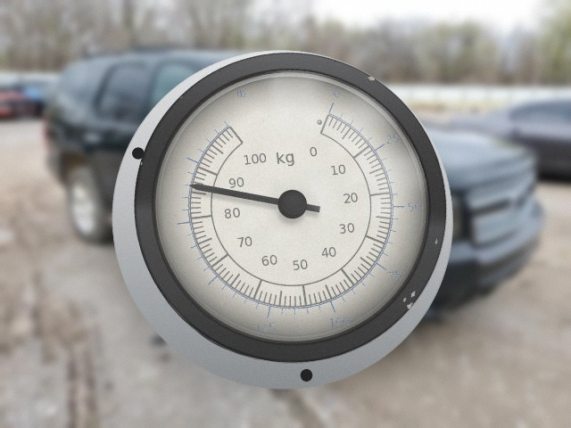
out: **86** kg
